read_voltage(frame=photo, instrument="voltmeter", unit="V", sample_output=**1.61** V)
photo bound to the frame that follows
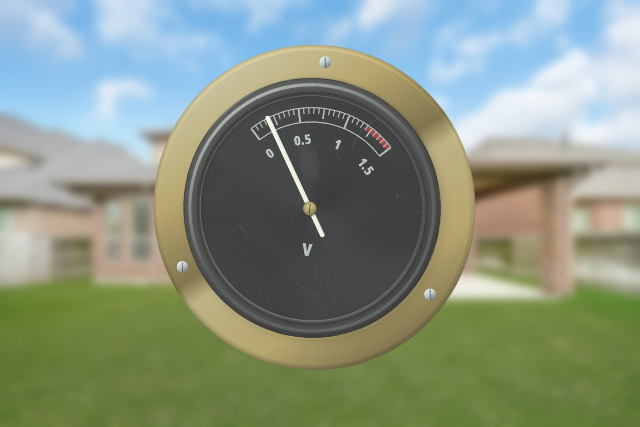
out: **0.2** V
